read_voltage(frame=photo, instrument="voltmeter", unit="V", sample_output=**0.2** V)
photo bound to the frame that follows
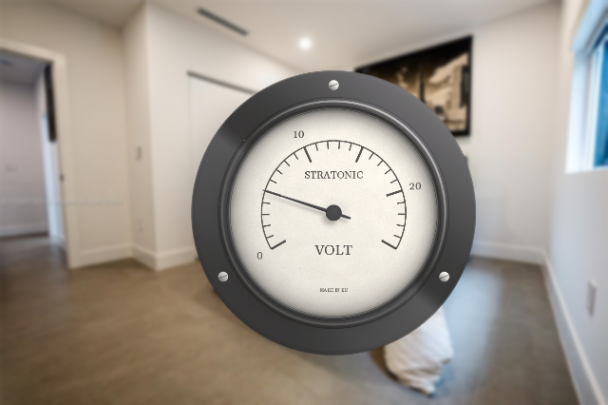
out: **5** V
